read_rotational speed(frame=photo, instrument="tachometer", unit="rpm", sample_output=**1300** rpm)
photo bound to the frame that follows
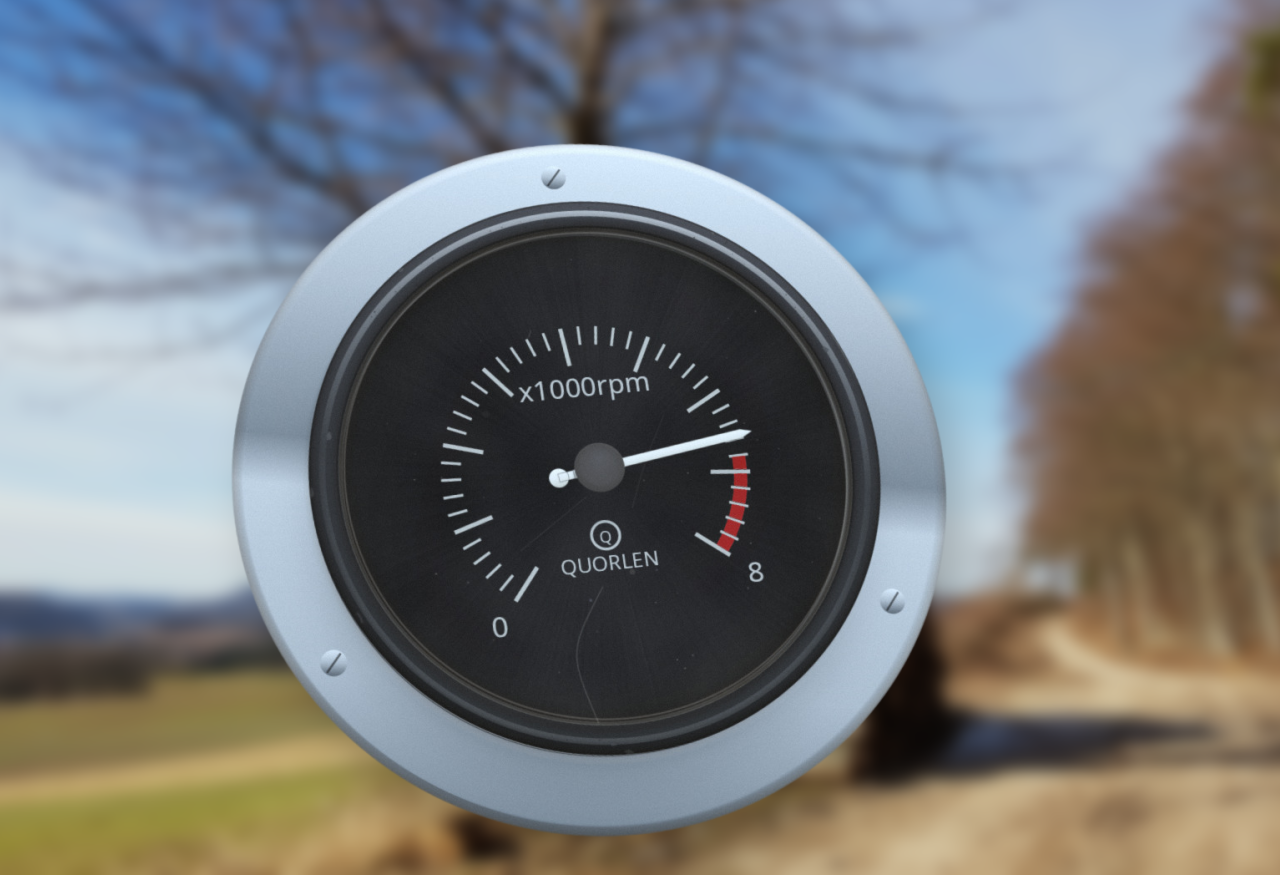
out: **6600** rpm
